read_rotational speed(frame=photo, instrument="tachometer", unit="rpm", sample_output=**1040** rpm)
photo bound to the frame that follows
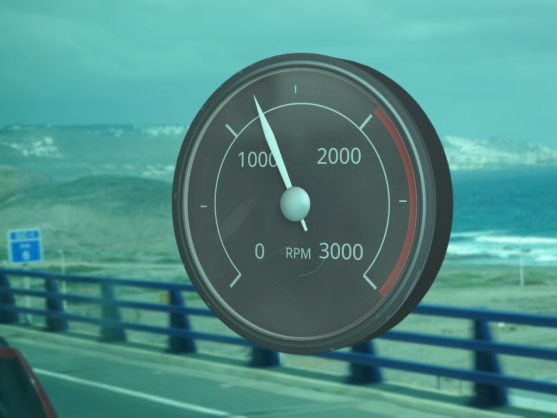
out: **1250** rpm
